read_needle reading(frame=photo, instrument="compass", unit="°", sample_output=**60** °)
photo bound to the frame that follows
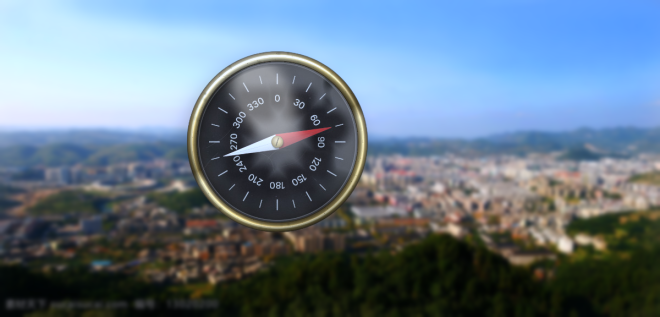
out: **75** °
